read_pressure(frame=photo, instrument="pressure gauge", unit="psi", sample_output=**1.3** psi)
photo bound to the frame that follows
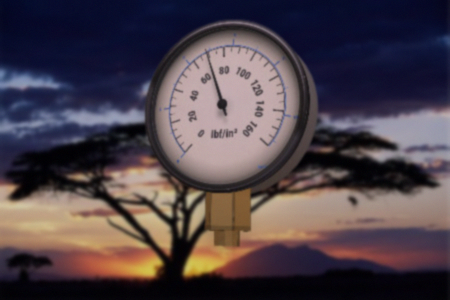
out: **70** psi
